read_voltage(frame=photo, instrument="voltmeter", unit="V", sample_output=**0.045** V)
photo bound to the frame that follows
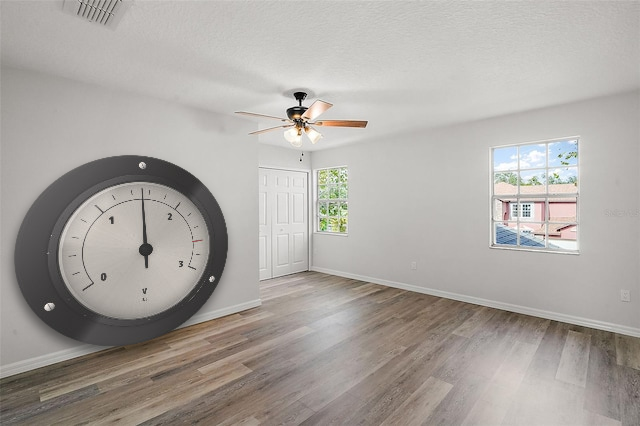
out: **1.5** V
